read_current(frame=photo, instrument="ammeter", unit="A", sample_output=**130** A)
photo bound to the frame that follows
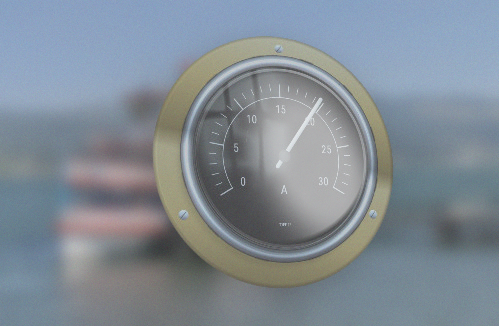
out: **19.5** A
